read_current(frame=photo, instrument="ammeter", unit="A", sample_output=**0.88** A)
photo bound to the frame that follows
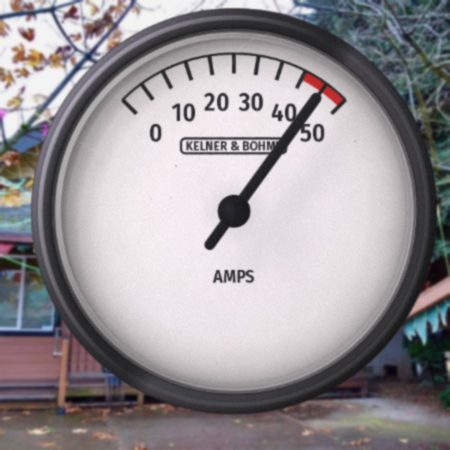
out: **45** A
